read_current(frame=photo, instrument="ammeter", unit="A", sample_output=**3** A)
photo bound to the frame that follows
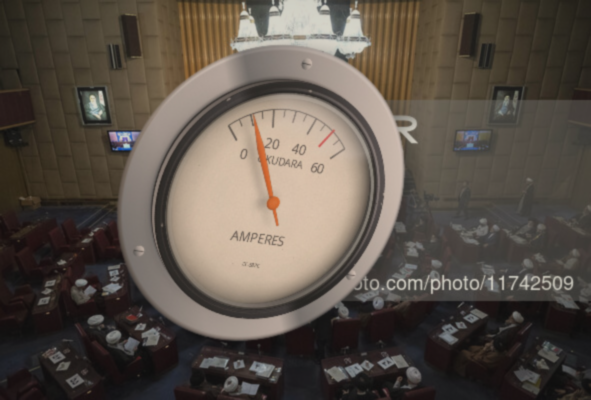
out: **10** A
